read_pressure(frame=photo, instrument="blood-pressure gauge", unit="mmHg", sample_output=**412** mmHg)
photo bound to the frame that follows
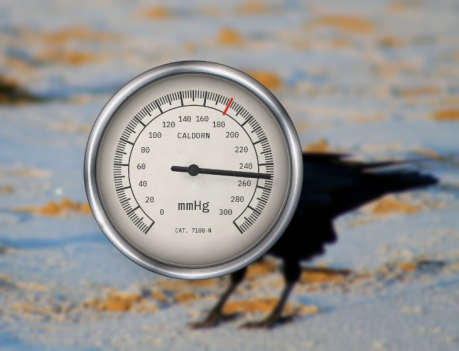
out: **250** mmHg
